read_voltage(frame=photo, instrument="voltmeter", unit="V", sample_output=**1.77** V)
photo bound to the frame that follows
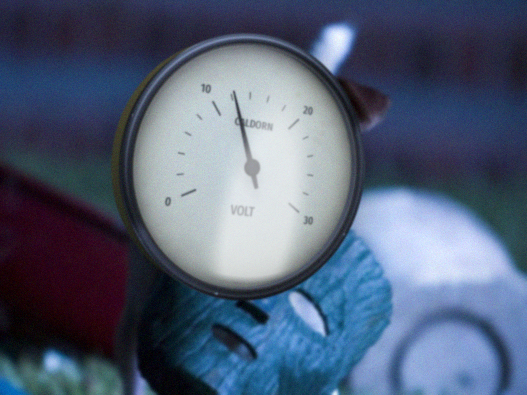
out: **12** V
